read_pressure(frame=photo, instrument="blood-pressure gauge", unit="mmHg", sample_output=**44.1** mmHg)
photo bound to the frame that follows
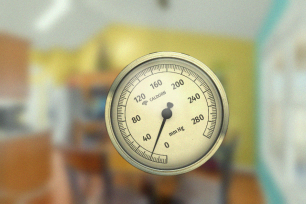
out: **20** mmHg
